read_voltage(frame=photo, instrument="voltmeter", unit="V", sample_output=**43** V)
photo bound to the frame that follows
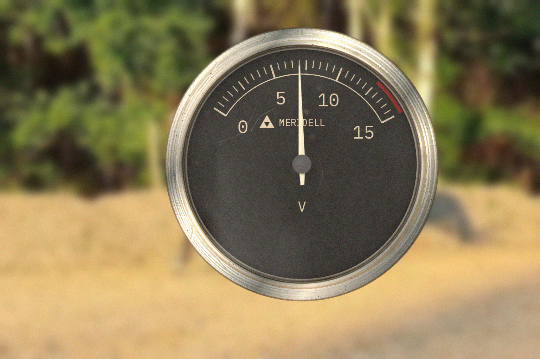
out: **7** V
